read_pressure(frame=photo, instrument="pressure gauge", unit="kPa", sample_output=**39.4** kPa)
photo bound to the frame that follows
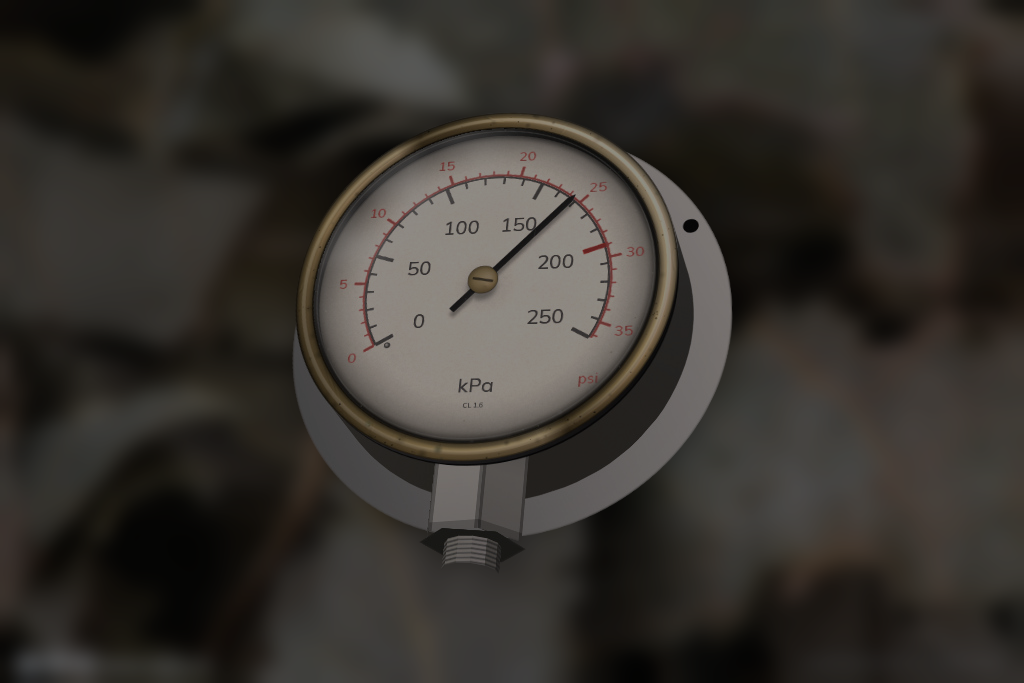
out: **170** kPa
